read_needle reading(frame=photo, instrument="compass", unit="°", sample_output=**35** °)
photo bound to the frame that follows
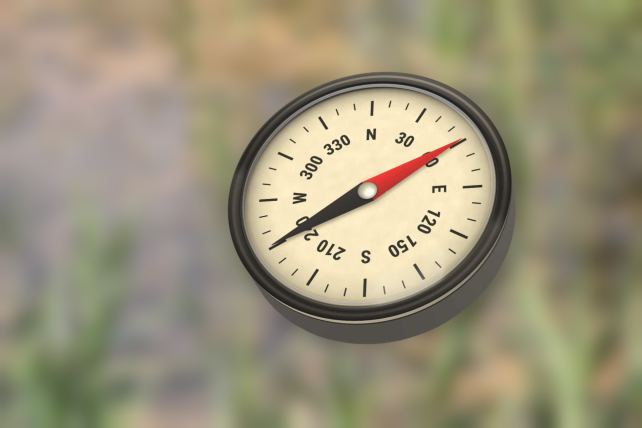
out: **60** °
